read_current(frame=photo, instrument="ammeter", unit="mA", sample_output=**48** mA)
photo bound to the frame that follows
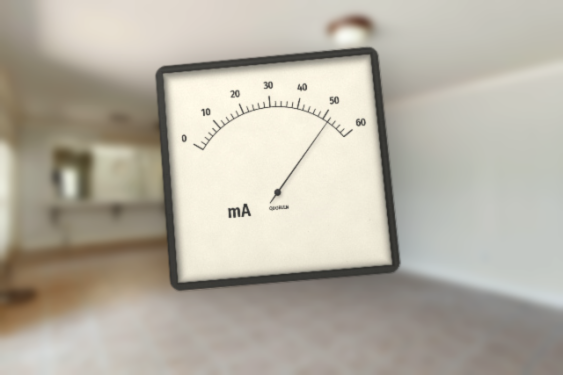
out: **52** mA
